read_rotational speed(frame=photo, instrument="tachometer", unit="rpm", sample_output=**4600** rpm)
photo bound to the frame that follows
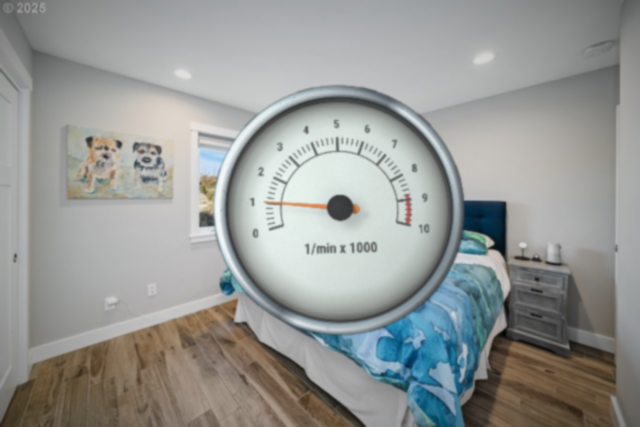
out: **1000** rpm
